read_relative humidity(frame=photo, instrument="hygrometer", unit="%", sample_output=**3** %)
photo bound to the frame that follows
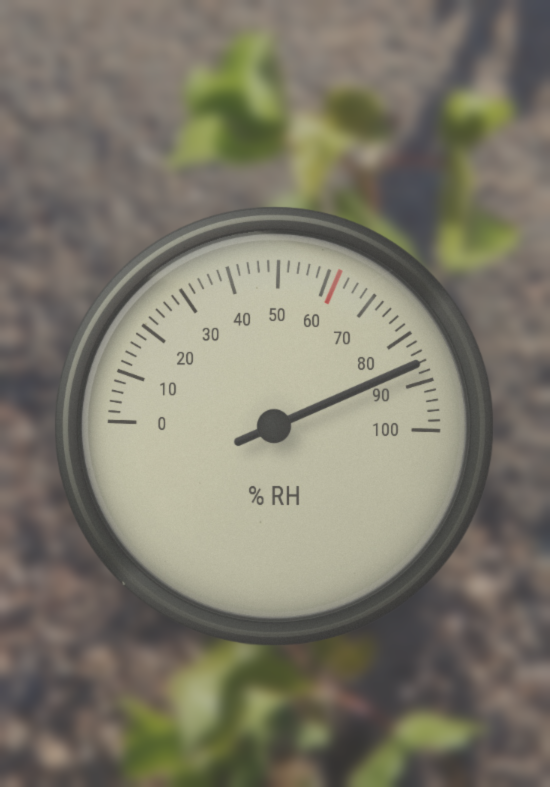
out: **86** %
